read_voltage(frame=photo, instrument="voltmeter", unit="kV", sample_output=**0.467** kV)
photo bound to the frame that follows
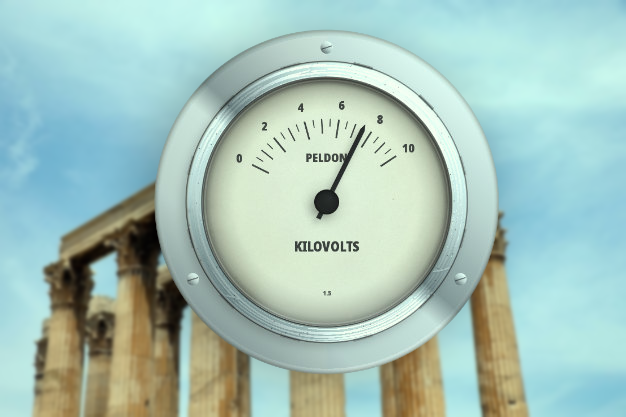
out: **7.5** kV
